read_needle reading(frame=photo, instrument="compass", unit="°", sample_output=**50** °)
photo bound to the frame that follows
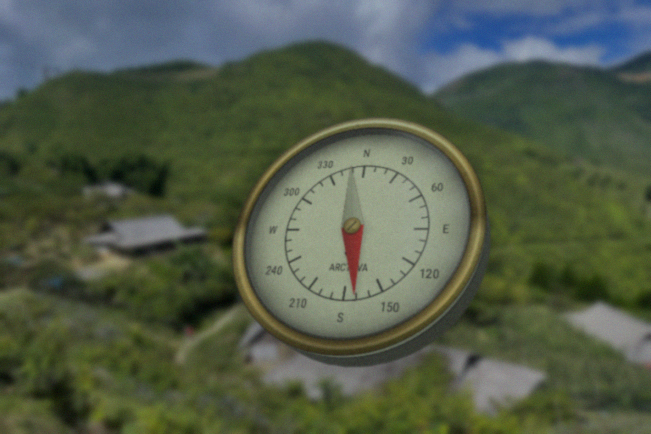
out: **170** °
